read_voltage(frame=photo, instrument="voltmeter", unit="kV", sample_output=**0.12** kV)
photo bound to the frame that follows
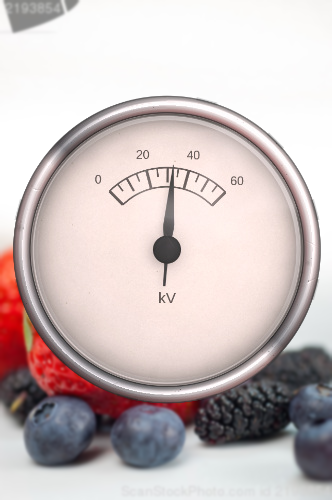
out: **32.5** kV
